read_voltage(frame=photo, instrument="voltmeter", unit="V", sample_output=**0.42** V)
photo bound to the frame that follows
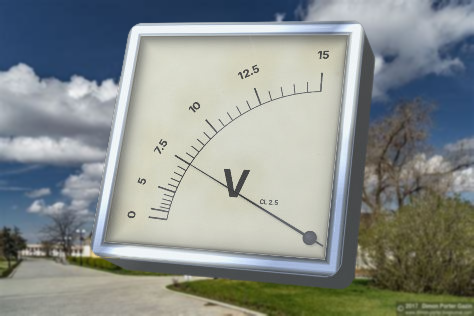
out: **7.5** V
